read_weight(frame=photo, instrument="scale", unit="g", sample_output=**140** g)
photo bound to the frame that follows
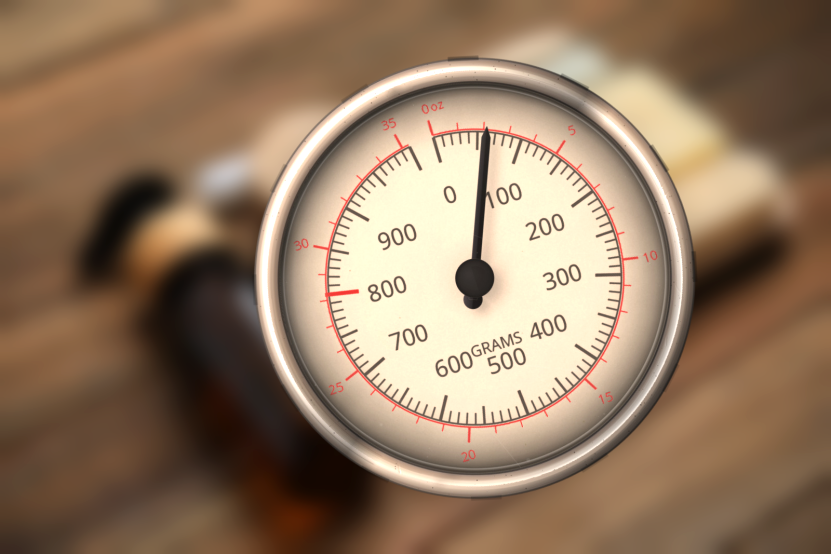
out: **60** g
